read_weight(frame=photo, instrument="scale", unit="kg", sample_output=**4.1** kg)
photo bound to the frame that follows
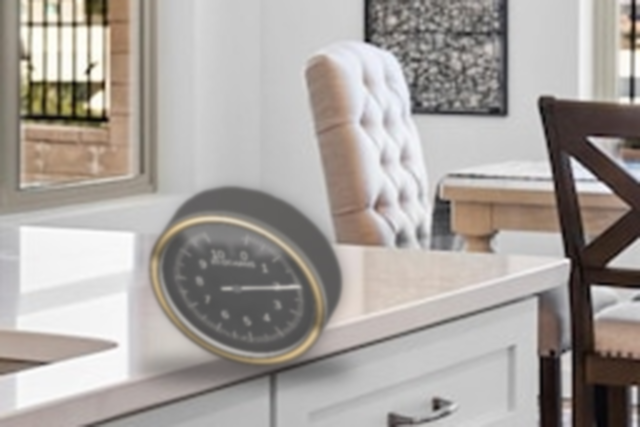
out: **2** kg
